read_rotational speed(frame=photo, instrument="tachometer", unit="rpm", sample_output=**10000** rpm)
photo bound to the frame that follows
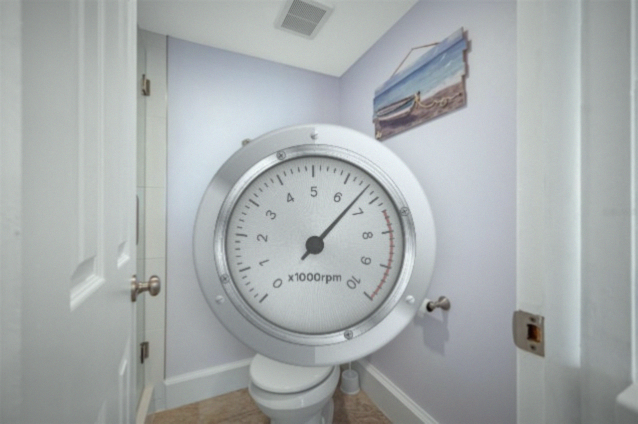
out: **6600** rpm
